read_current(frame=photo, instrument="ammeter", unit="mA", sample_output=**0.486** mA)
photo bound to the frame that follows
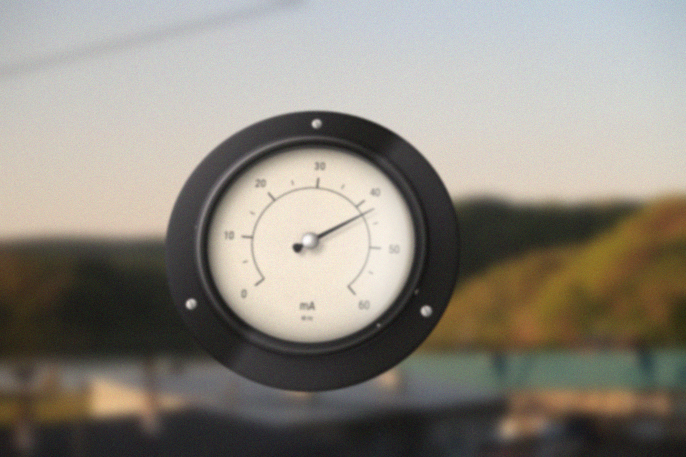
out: **42.5** mA
